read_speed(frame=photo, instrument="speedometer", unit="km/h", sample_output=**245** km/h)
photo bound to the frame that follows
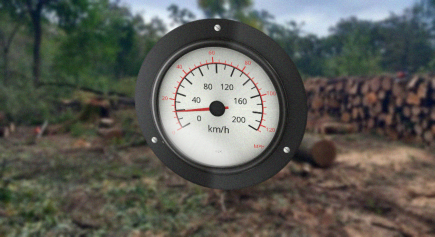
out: **20** km/h
